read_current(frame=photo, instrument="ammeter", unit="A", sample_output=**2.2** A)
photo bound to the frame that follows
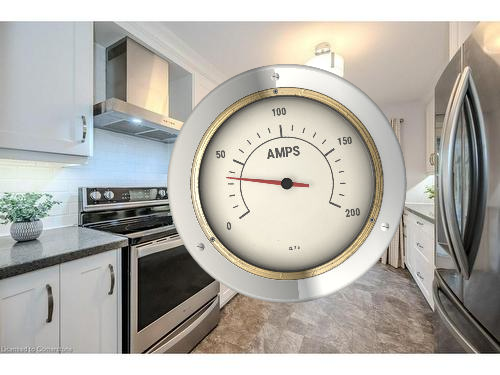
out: **35** A
